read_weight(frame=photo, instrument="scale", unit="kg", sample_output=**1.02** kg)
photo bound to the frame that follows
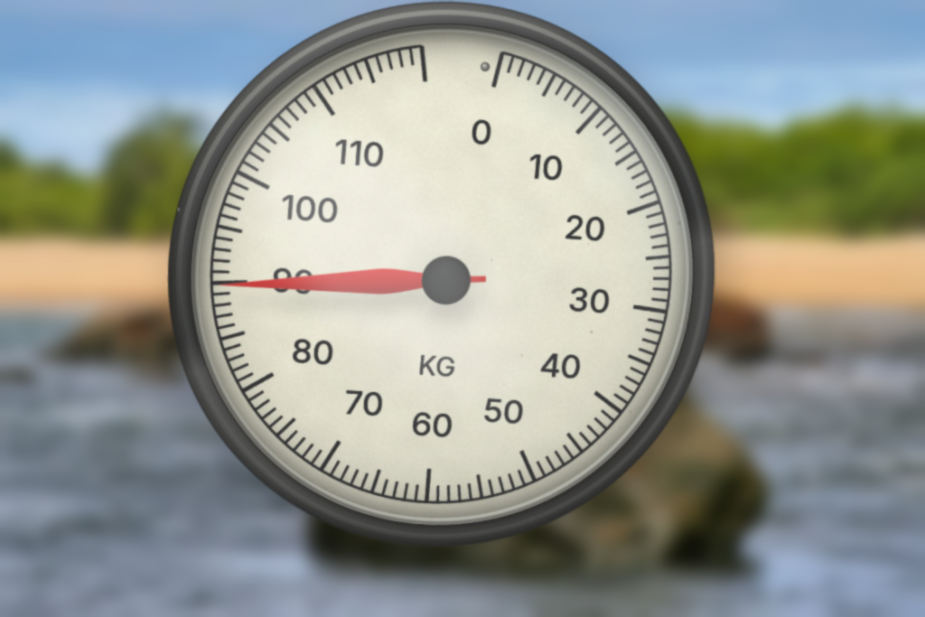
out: **90** kg
